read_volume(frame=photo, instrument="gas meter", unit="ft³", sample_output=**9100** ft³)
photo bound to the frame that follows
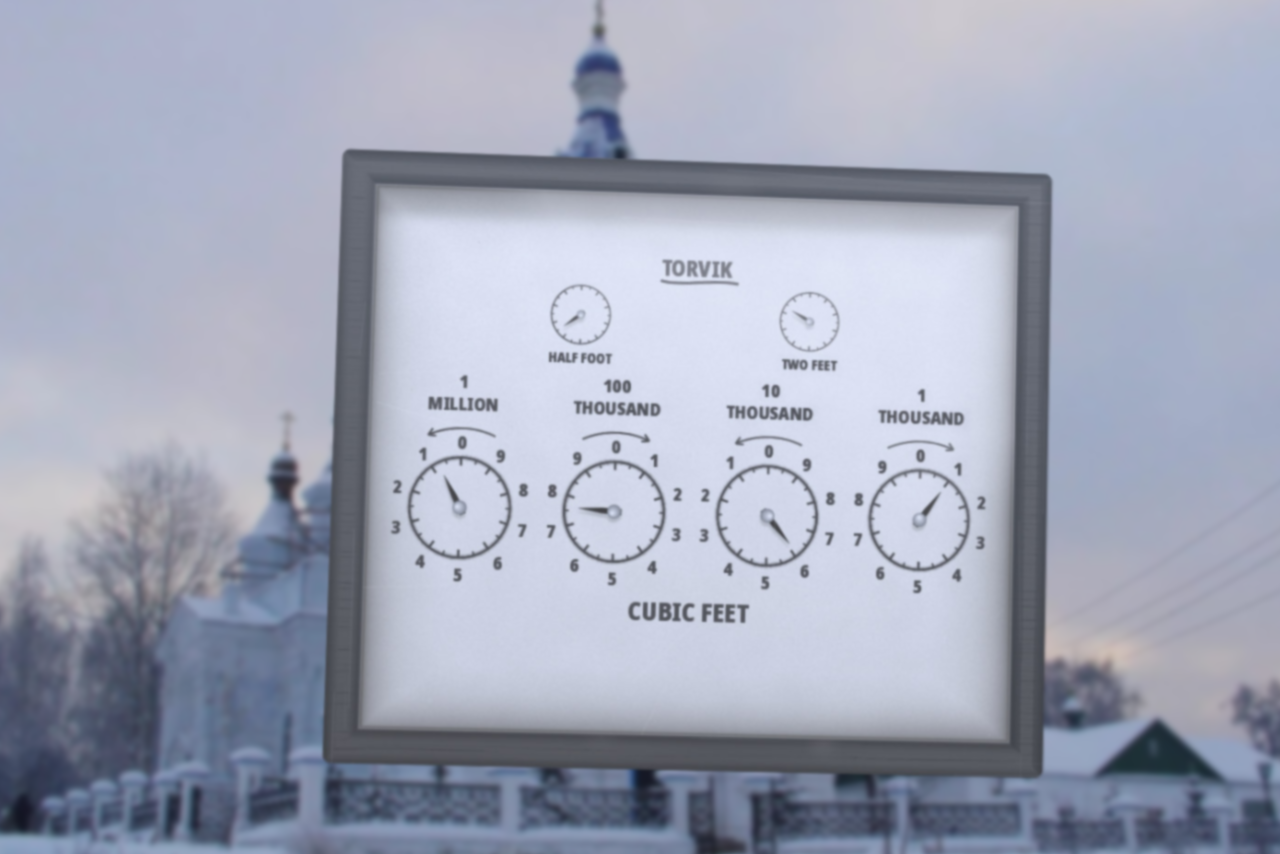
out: **76100** ft³
